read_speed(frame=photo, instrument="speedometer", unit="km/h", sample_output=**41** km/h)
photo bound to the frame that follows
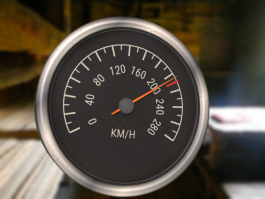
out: **205** km/h
